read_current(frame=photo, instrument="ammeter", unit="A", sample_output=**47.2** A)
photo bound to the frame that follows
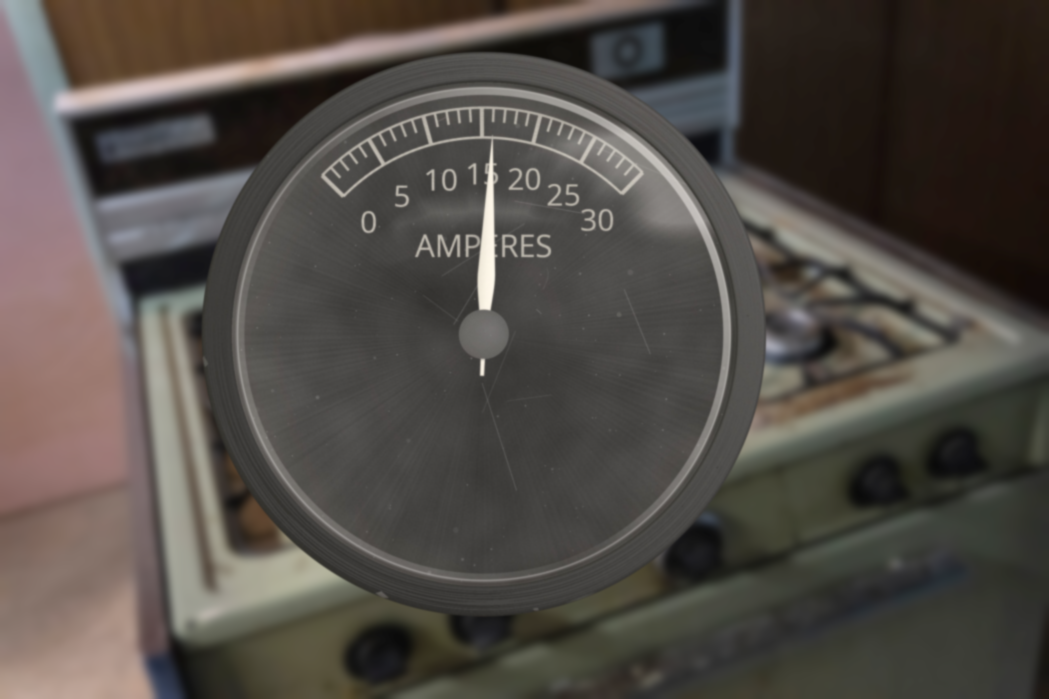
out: **16** A
